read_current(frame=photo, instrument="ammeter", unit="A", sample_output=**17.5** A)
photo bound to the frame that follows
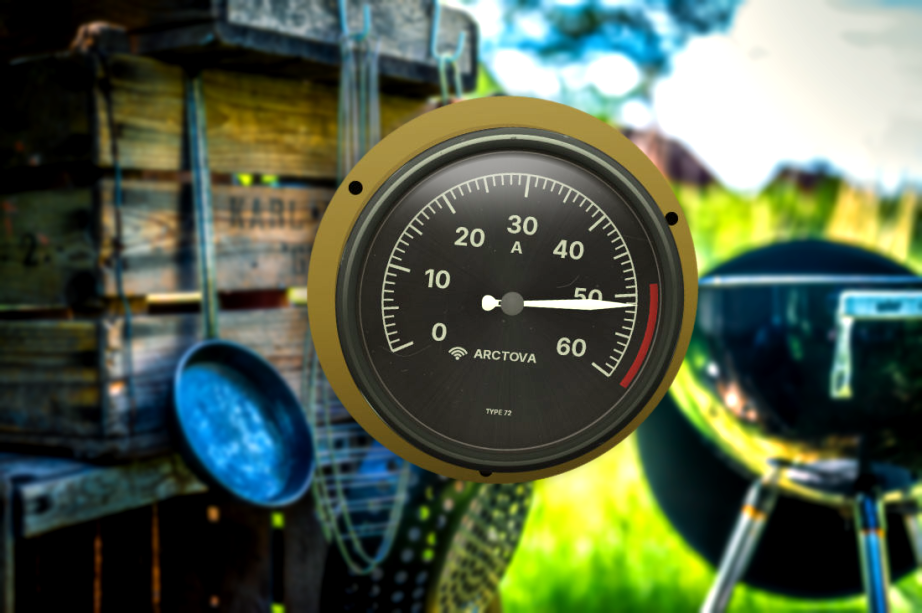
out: **51** A
